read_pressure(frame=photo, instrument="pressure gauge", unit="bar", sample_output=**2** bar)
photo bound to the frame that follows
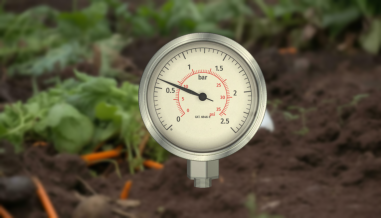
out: **0.6** bar
